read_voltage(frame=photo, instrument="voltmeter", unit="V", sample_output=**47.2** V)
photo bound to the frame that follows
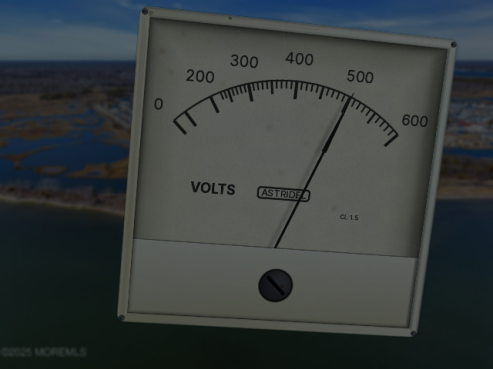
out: **500** V
